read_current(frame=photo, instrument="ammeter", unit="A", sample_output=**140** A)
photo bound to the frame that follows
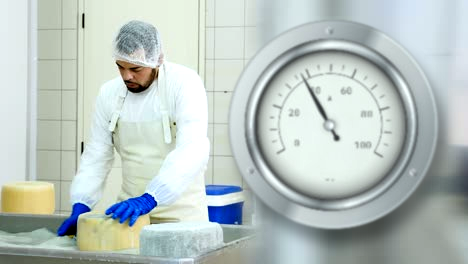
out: **37.5** A
